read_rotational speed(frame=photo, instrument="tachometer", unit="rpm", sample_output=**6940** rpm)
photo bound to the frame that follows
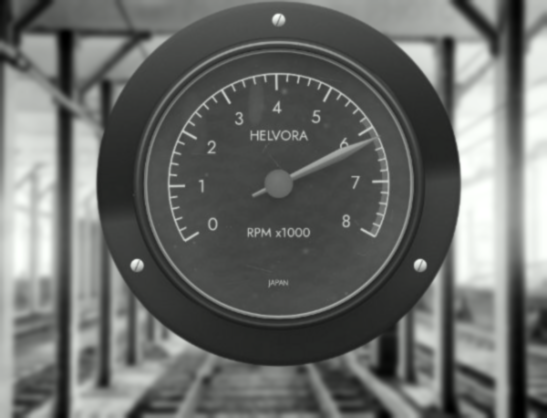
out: **6200** rpm
